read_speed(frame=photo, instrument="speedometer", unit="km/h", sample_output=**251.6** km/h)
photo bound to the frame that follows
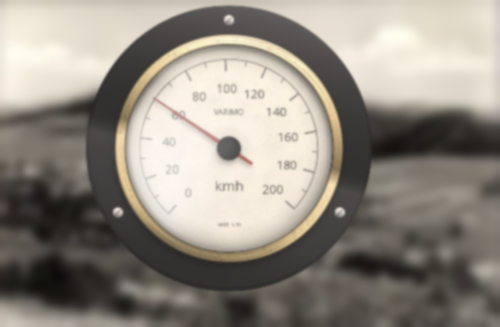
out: **60** km/h
